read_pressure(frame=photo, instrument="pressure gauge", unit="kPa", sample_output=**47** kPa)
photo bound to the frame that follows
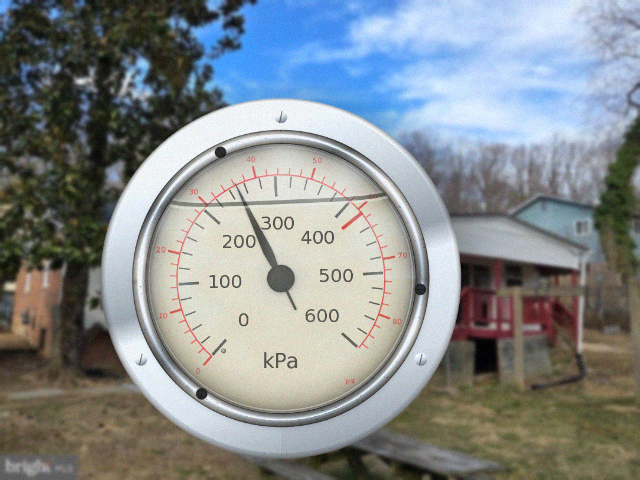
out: **250** kPa
